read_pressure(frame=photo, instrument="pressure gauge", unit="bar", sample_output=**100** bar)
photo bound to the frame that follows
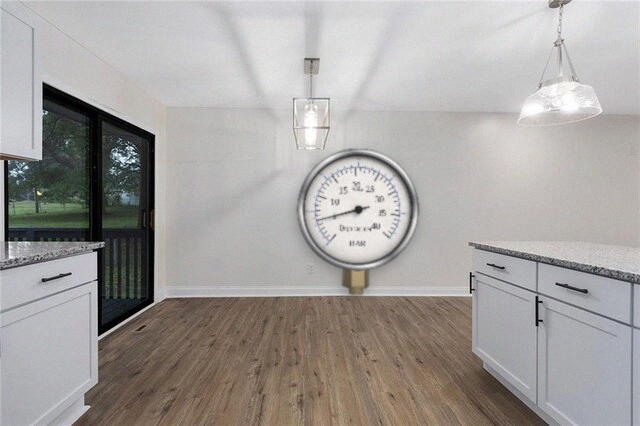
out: **5** bar
